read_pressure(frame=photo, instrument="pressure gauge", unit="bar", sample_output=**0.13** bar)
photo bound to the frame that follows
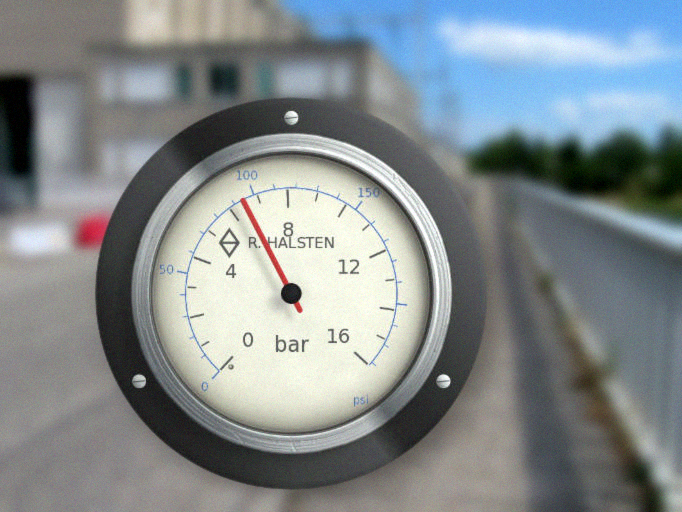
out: **6.5** bar
